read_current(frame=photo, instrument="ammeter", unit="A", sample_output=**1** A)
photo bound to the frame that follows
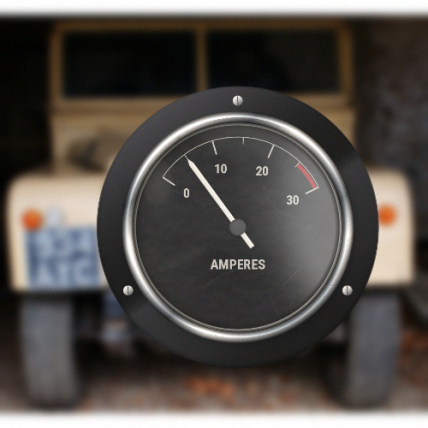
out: **5** A
